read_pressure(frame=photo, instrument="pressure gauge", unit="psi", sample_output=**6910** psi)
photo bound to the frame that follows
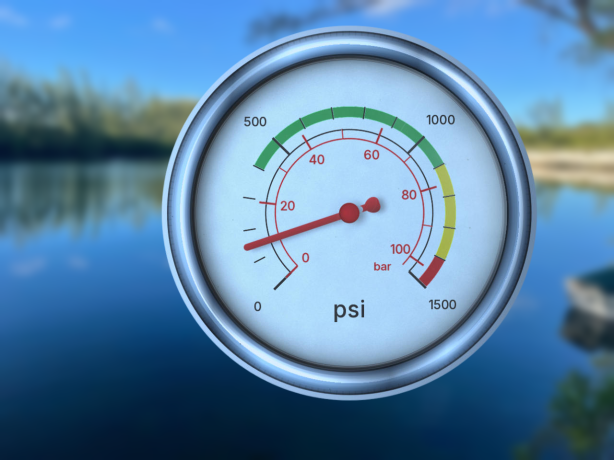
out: **150** psi
